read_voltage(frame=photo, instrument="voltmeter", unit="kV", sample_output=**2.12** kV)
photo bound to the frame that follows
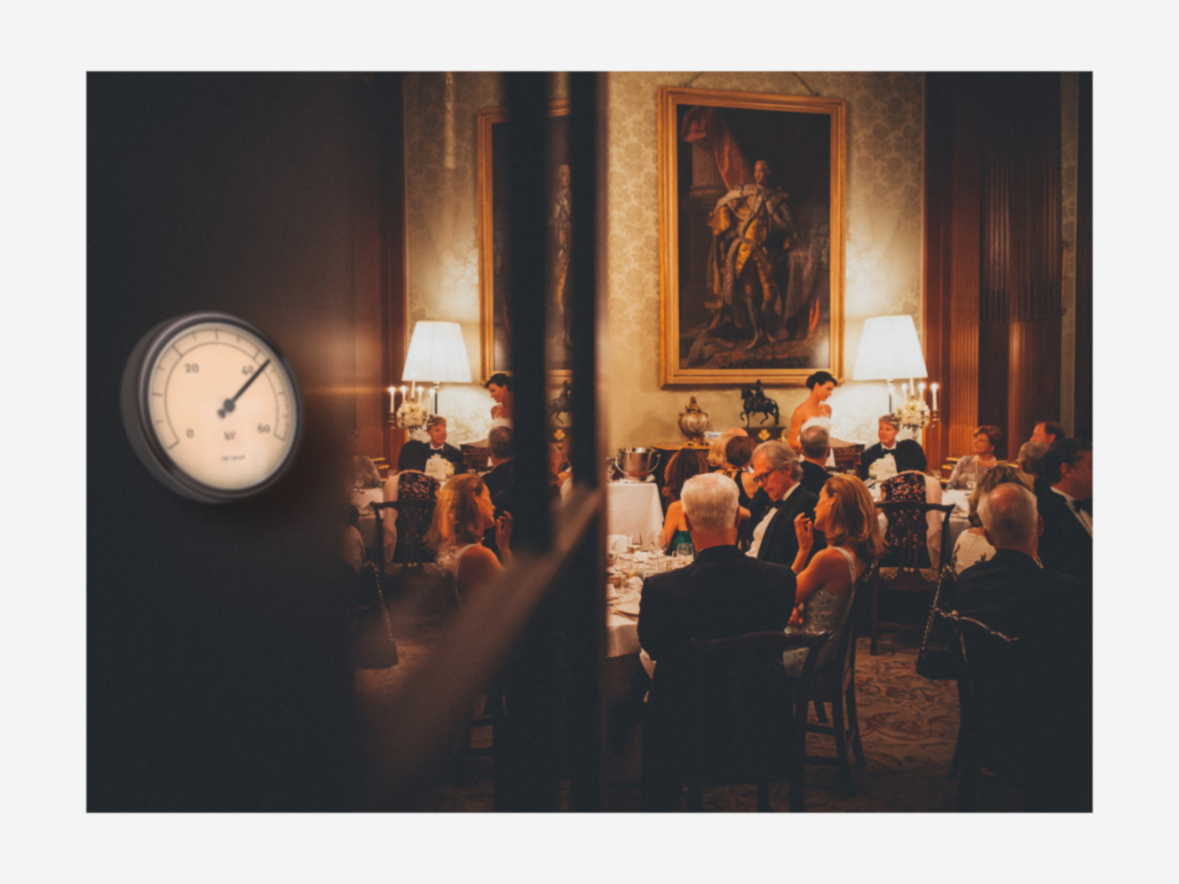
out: **42.5** kV
